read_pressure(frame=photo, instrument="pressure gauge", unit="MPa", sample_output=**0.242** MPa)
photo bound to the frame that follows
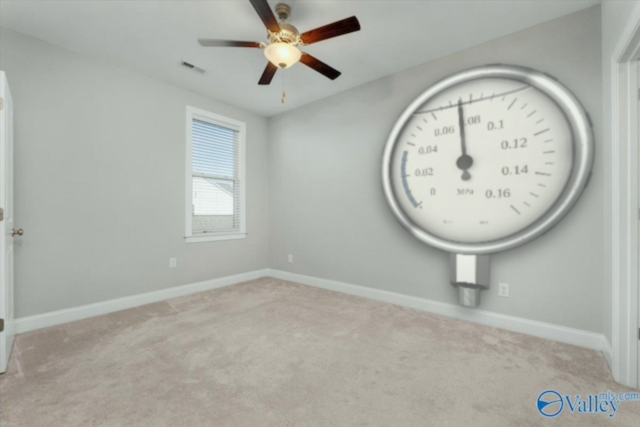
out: **0.075** MPa
